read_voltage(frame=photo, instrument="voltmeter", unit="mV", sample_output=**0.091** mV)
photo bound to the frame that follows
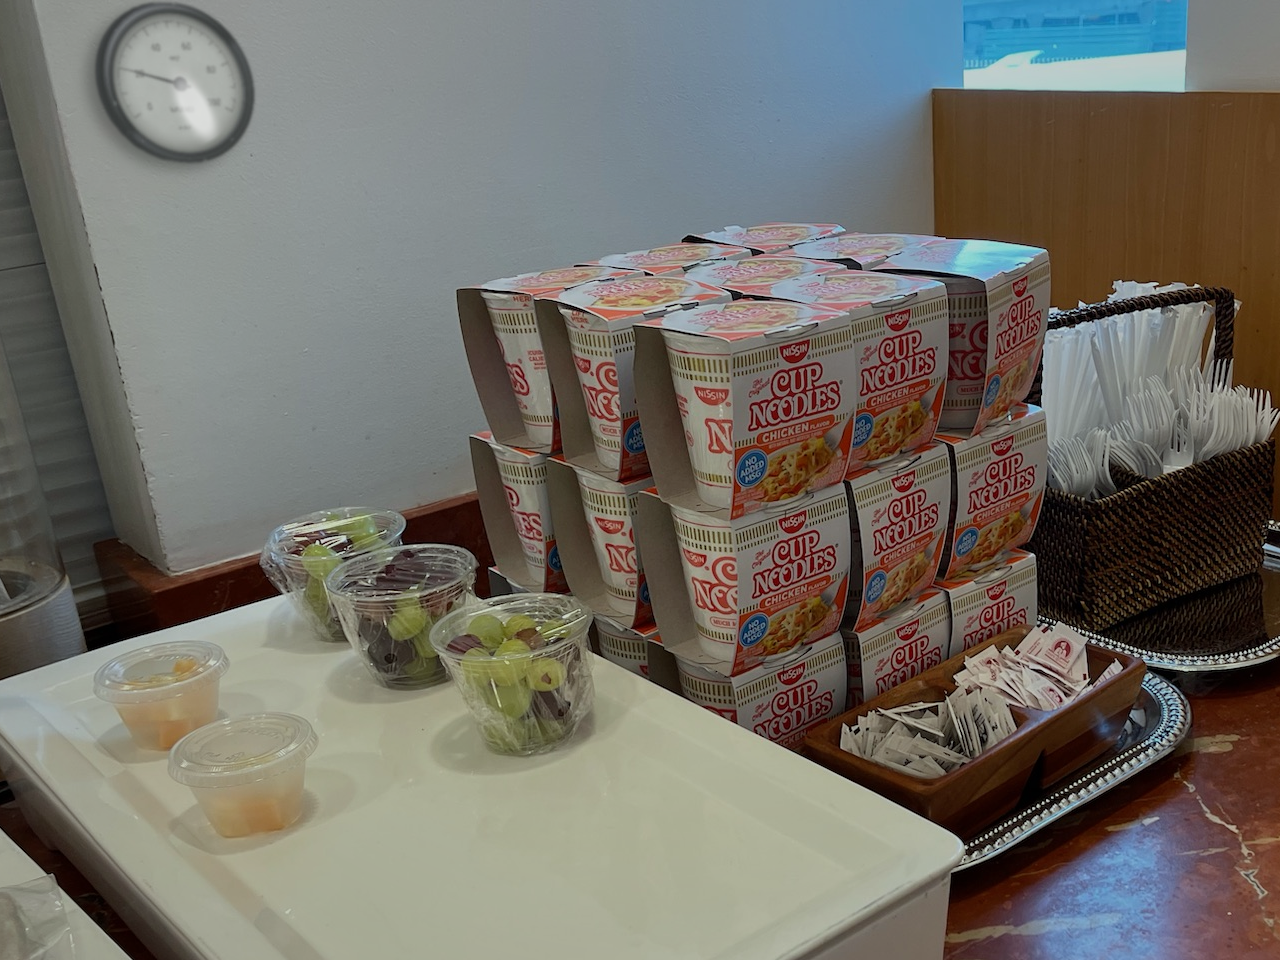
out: **20** mV
